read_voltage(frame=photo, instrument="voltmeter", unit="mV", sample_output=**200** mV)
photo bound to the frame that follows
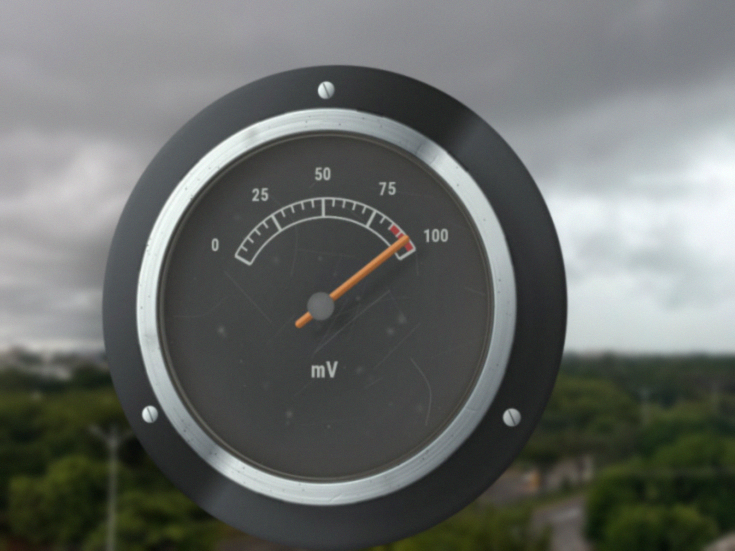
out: **95** mV
